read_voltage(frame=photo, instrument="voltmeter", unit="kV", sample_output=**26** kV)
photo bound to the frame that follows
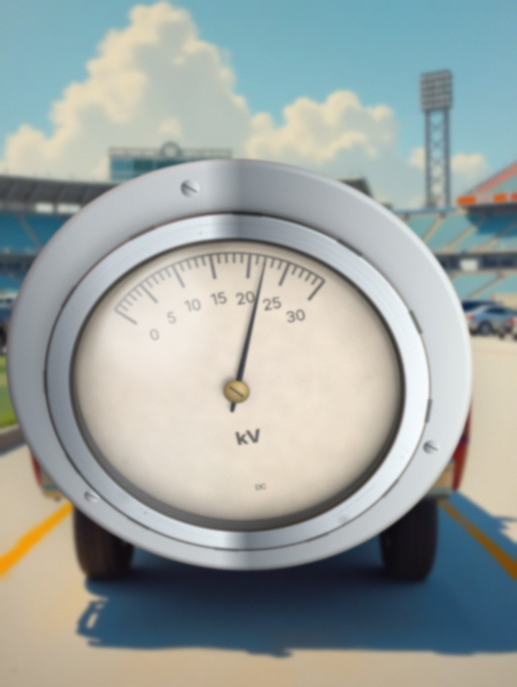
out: **22** kV
